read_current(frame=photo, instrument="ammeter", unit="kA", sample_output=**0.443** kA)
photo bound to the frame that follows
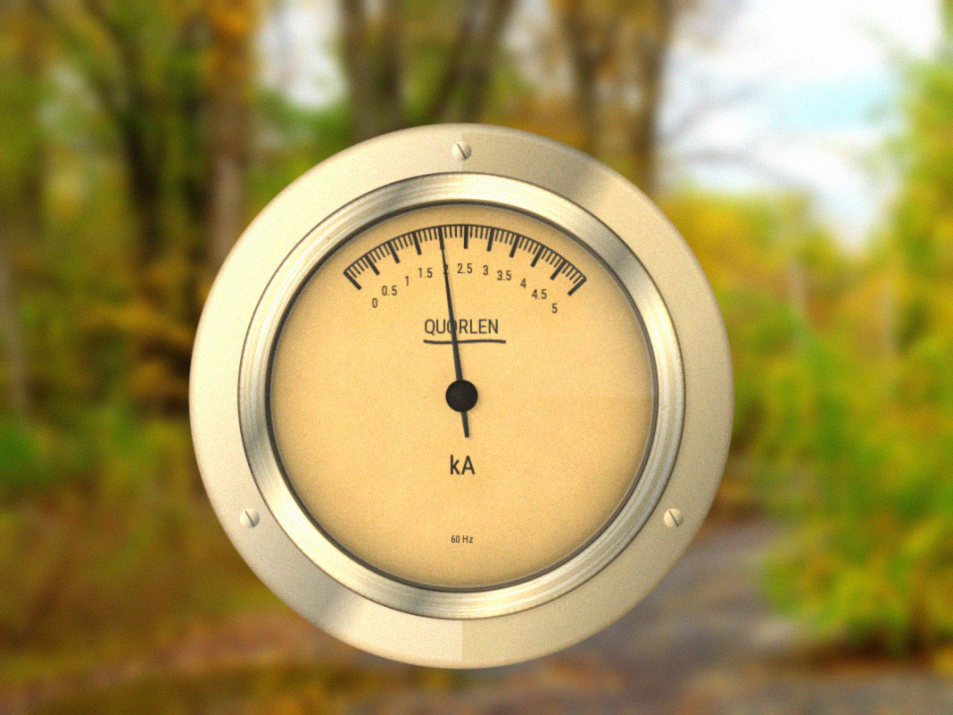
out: **2** kA
